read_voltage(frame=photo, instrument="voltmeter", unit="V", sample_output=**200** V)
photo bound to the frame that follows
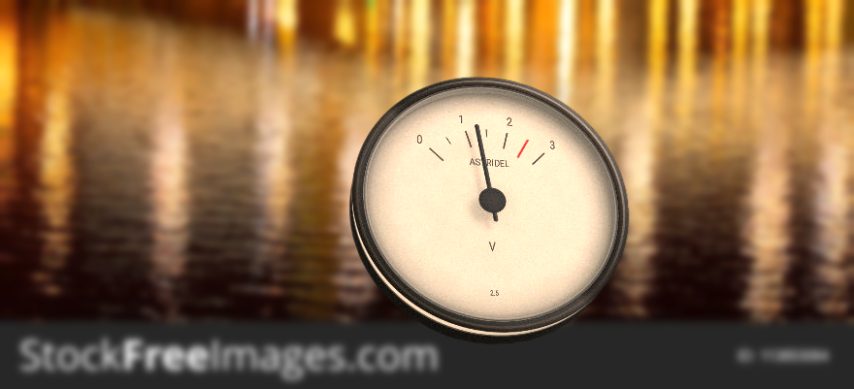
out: **1.25** V
